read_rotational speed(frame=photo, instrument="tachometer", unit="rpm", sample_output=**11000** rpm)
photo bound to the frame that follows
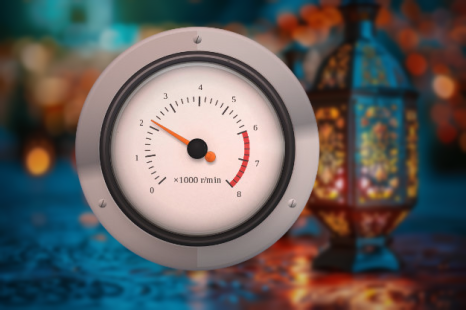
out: **2200** rpm
